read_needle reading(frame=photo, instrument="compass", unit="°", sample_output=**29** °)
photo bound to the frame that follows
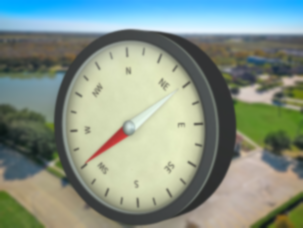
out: **240** °
